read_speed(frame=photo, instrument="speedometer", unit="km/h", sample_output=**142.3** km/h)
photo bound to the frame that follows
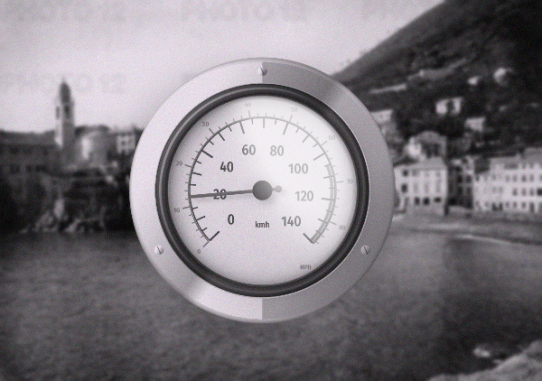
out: **20** km/h
